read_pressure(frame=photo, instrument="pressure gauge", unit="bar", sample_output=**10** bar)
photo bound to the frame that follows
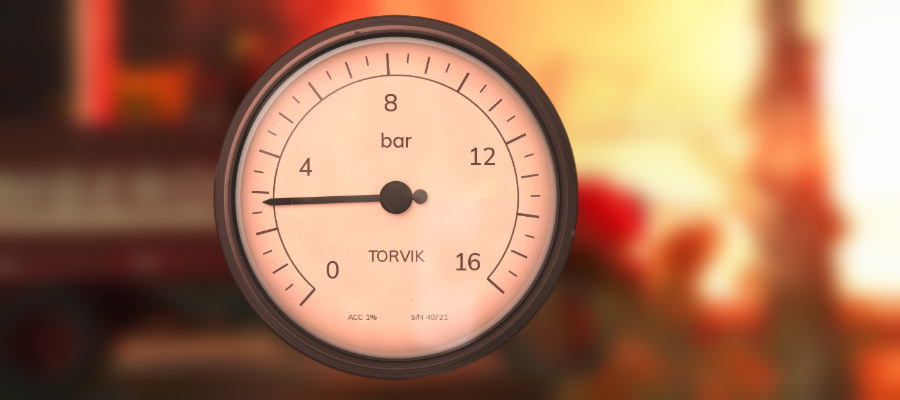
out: **2.75** bar
